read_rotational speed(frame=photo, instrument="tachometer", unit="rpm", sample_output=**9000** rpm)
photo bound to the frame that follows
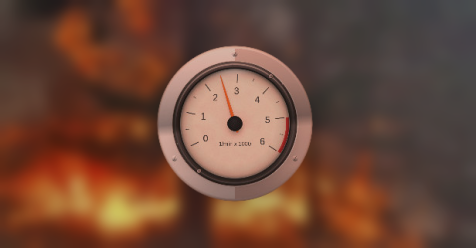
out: **2500** rpm
